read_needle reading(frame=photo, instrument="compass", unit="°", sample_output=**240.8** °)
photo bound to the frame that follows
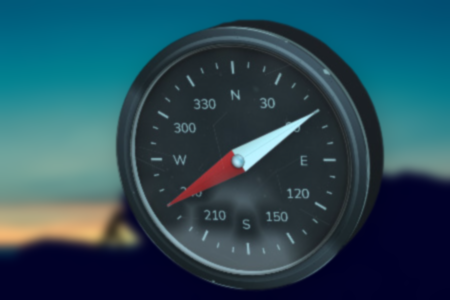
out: **240** °
